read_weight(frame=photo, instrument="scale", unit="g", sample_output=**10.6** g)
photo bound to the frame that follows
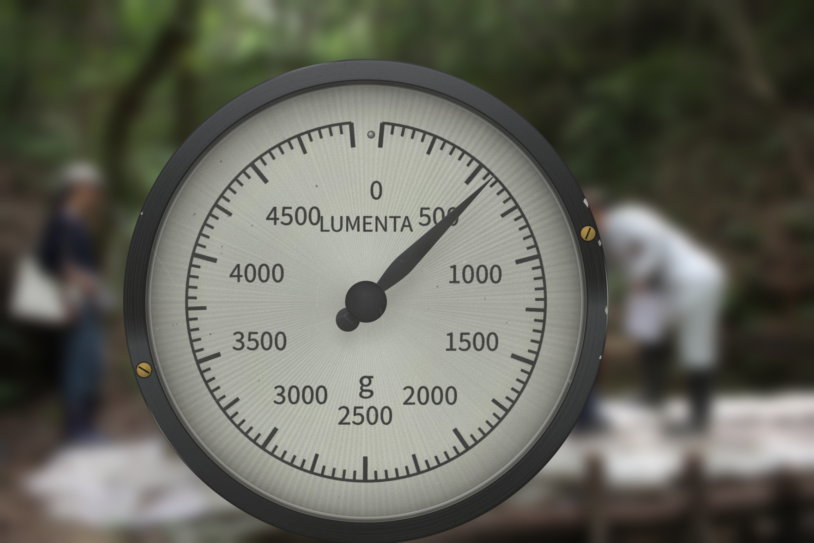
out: **575** g
